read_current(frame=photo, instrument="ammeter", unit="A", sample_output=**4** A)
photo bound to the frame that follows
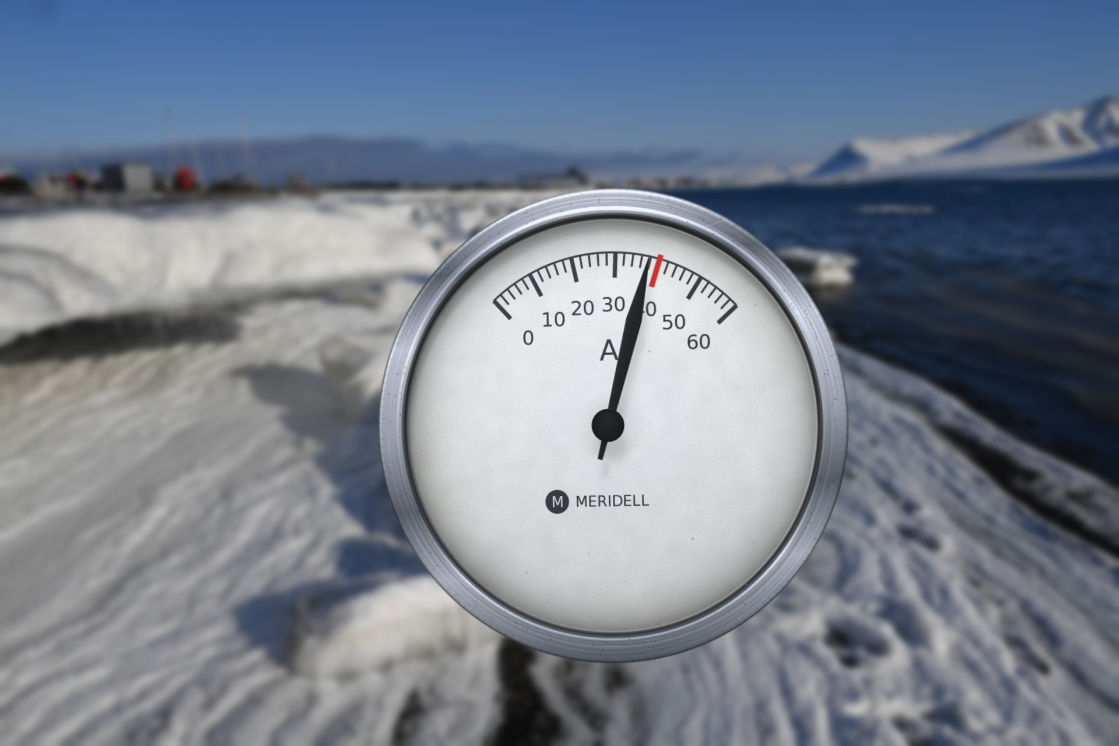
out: **38** A
